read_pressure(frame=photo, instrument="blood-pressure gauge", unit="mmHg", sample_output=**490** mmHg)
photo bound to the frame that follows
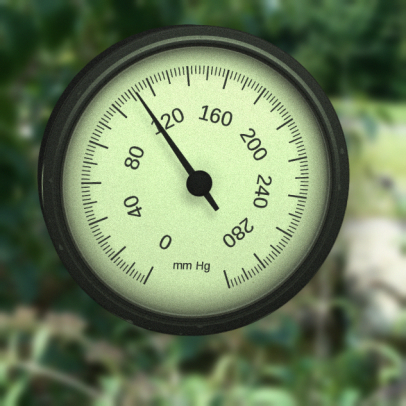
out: **112** mmHg
